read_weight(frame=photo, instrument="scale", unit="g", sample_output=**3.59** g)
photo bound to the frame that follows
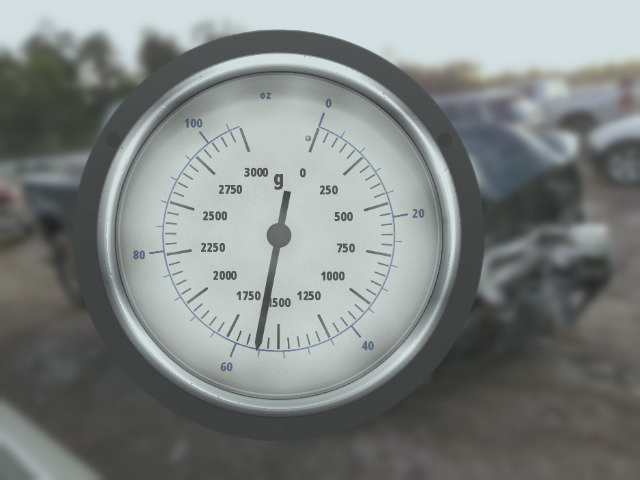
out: **1600** g
